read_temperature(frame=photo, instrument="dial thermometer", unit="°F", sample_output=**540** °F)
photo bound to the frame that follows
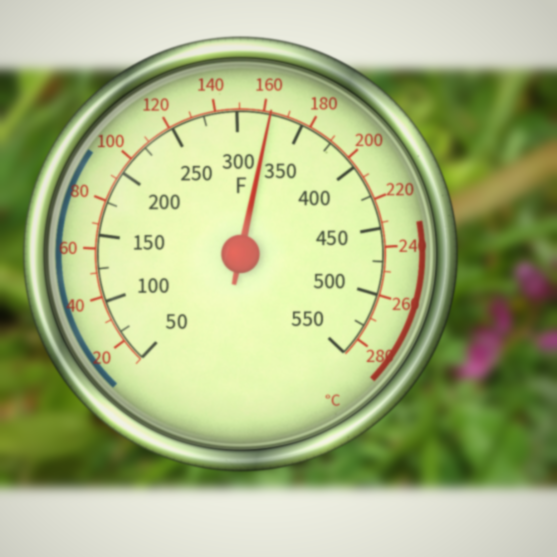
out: **325** °F
